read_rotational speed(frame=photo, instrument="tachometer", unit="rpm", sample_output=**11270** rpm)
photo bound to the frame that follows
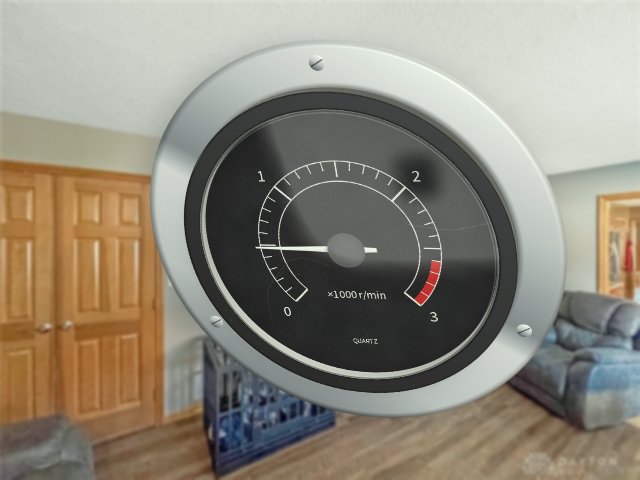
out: **500** rpm
